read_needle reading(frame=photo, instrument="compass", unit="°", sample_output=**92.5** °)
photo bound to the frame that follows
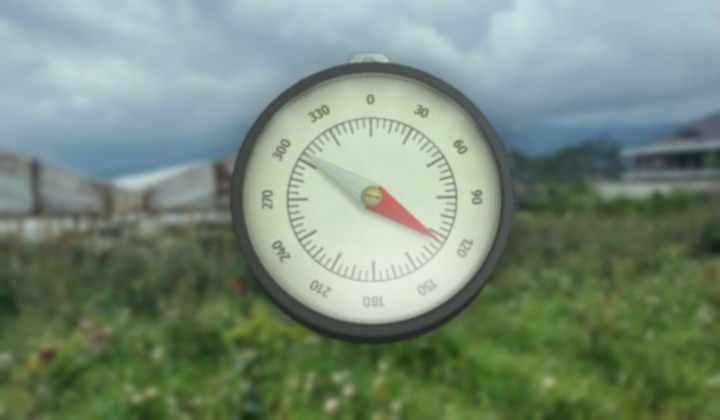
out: **125** °
